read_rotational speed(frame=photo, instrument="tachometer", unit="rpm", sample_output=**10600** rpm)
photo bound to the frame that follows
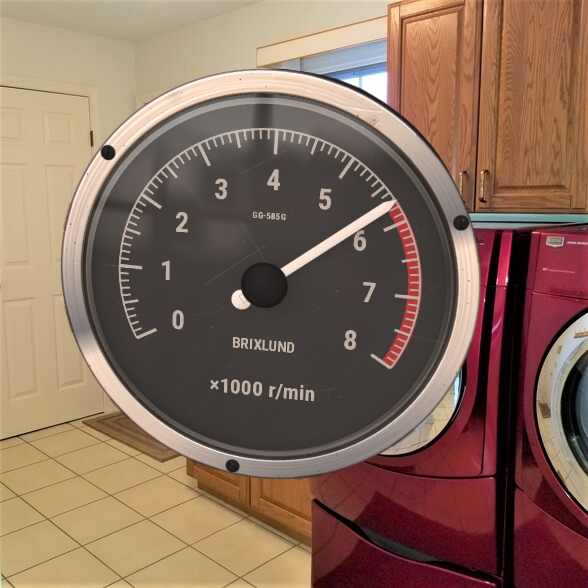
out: **5700** rpm
